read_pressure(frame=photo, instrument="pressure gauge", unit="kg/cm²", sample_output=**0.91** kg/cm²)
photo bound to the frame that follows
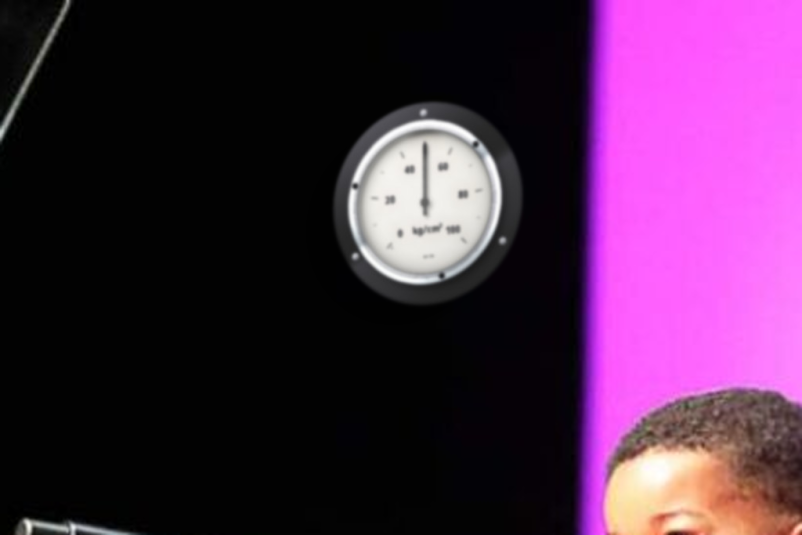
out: **50** kg/cm²
